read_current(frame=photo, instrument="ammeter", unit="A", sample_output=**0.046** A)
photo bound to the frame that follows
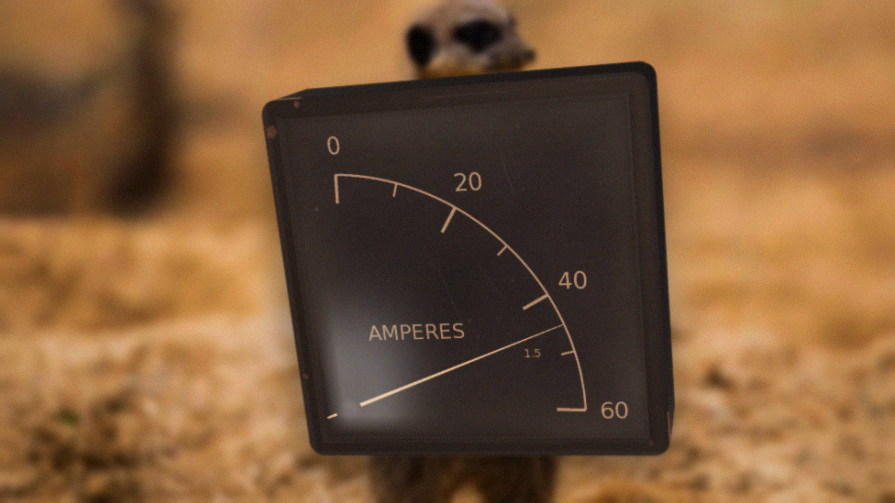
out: **45** A
